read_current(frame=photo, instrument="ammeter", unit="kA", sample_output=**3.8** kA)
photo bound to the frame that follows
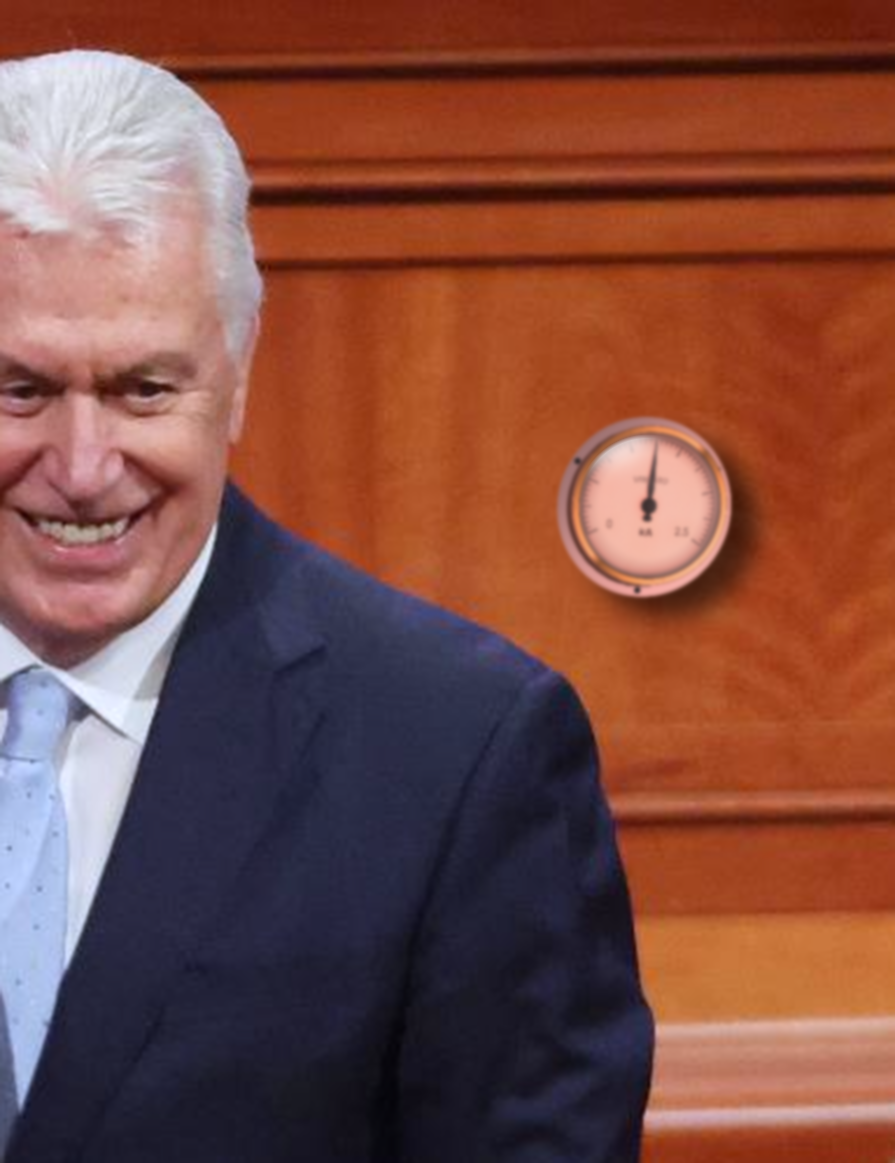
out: **1.25** kA
